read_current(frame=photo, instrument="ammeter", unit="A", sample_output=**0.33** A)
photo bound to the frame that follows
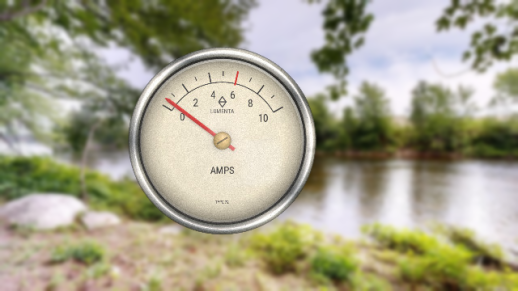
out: **0.5** A
